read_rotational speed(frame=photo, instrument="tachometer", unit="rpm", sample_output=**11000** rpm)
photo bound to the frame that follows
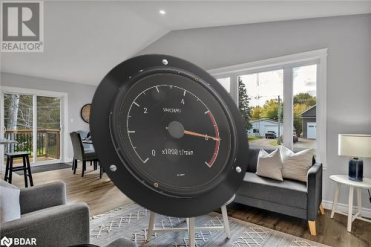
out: **6000** rpm
